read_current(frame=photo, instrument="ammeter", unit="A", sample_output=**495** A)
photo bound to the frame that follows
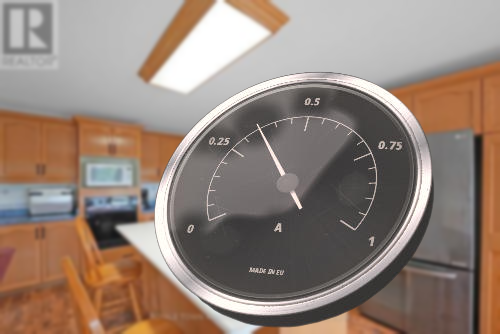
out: **0.35** A
